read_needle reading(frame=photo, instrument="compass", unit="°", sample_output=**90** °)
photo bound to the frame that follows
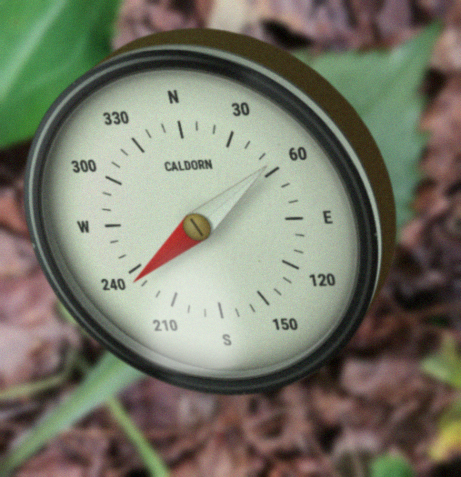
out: **235** °
